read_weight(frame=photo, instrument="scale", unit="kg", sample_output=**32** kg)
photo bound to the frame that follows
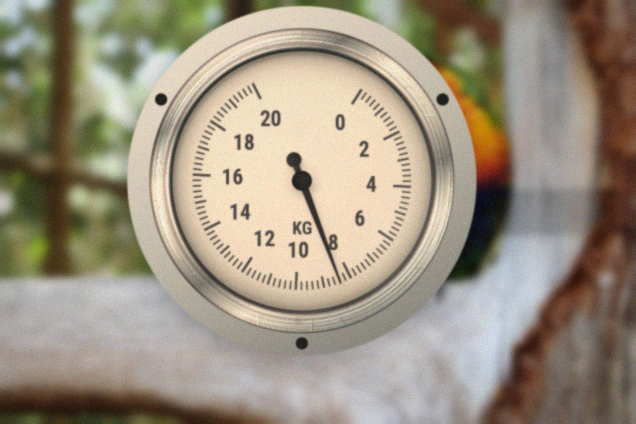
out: **8.4** kg
